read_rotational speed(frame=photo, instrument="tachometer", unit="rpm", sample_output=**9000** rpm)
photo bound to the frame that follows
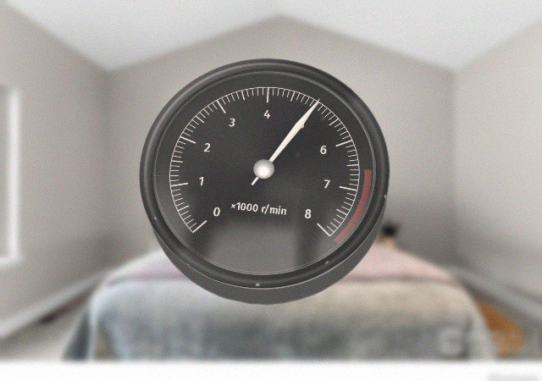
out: **5000** rpm
